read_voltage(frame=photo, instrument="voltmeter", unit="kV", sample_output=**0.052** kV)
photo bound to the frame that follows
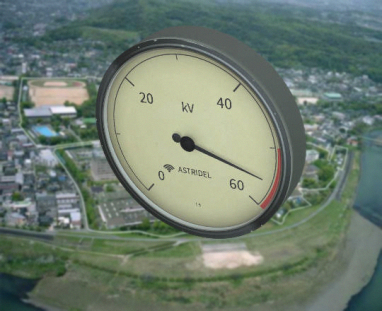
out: **55** kV
